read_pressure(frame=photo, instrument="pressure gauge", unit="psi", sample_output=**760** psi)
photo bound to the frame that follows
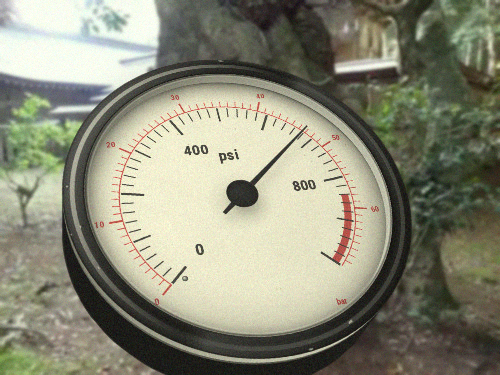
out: **680** psi
